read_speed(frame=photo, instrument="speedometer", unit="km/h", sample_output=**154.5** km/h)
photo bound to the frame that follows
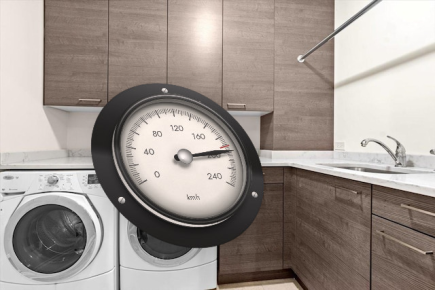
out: **200** km/h
